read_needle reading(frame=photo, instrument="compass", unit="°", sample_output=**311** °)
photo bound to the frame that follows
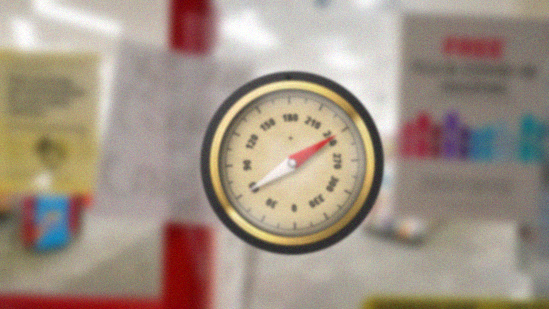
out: **240** °
